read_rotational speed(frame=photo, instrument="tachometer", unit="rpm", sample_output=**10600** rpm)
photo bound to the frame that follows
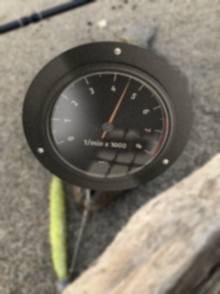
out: **4500** rpm
